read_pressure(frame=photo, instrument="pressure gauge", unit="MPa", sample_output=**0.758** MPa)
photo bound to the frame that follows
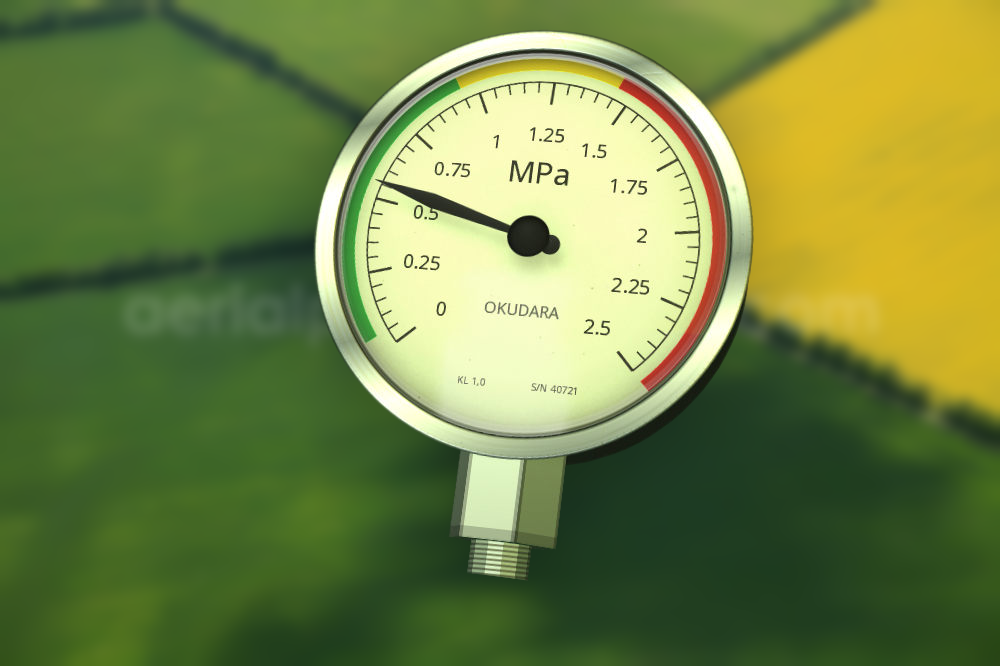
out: **0.55** MPa
